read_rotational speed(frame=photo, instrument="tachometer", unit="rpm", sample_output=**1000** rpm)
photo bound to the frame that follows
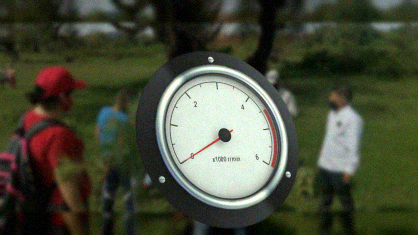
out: **0** rpm
